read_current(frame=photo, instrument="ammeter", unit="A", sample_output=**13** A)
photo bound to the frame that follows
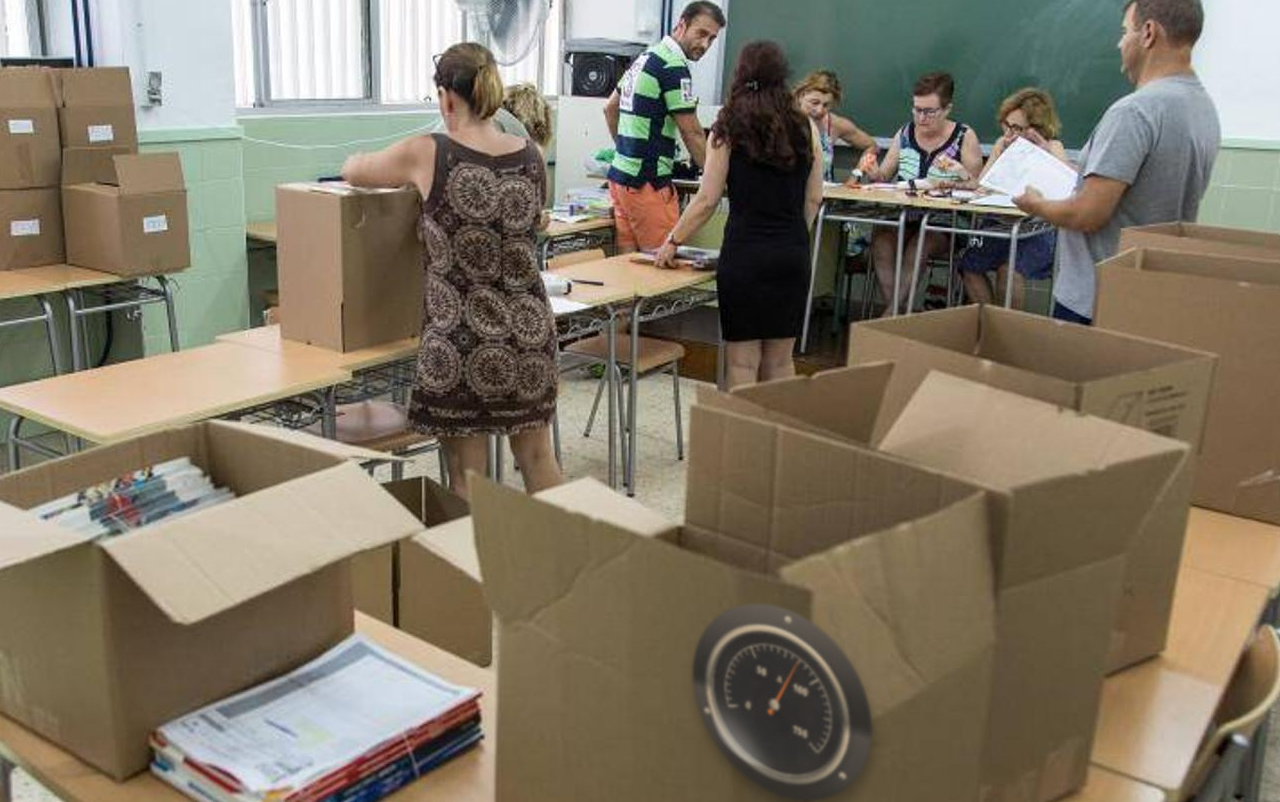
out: **85** A
